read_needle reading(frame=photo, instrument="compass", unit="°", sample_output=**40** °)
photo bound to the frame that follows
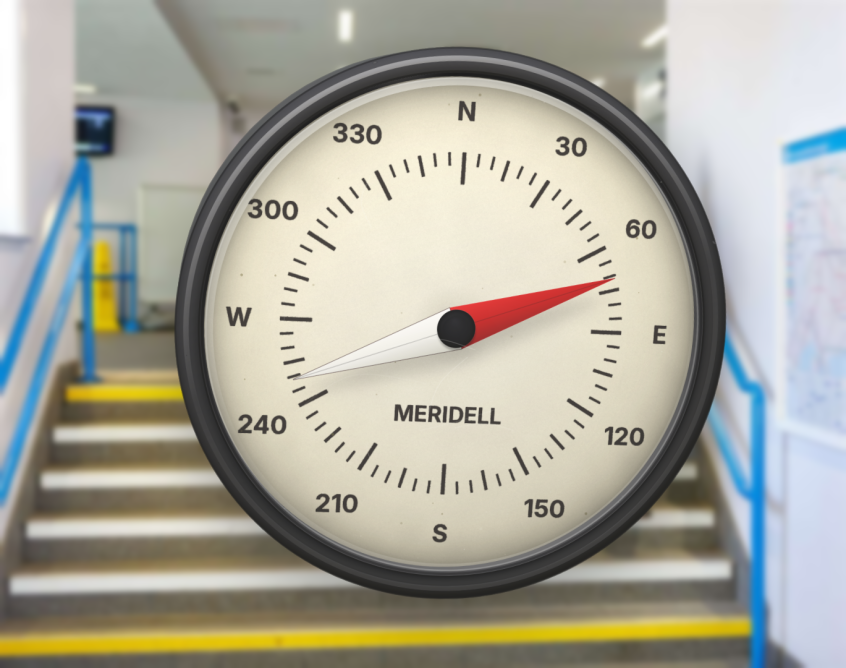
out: **70** °
